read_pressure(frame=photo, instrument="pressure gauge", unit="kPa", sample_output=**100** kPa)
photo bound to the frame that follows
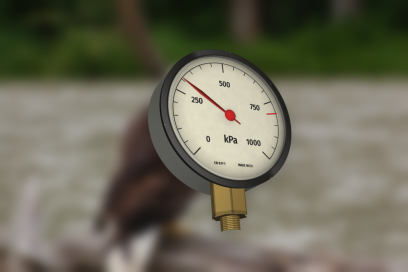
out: **300** kPa
